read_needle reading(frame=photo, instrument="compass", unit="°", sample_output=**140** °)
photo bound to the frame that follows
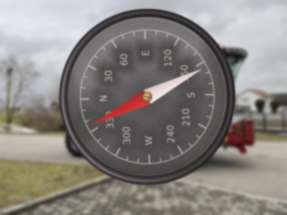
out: **335** °
